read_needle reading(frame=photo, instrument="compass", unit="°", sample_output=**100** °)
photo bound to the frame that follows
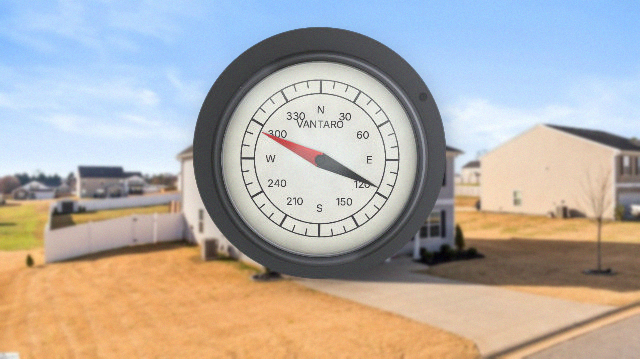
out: **295** °
